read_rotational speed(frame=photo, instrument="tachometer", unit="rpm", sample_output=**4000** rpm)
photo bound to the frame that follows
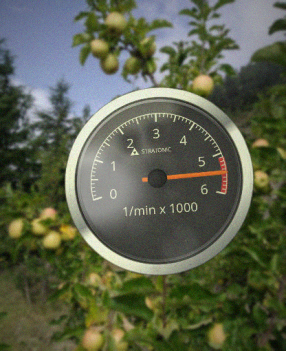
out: **5500** rpm
